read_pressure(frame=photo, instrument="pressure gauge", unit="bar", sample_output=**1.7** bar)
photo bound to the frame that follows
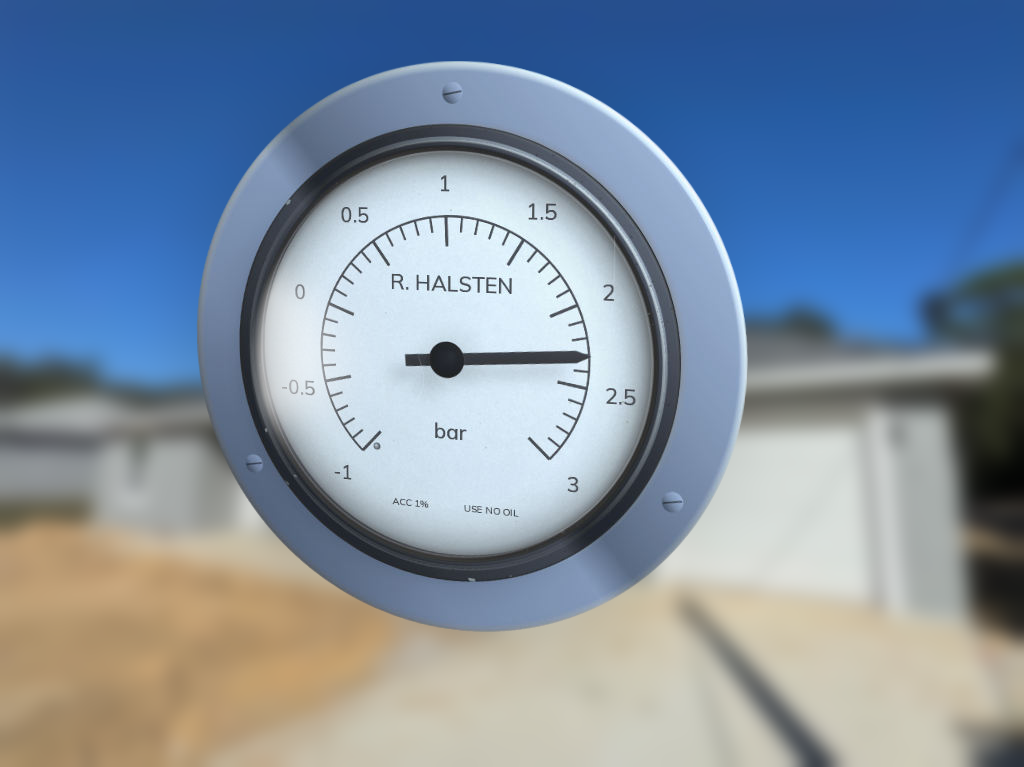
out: **2.3** bar
